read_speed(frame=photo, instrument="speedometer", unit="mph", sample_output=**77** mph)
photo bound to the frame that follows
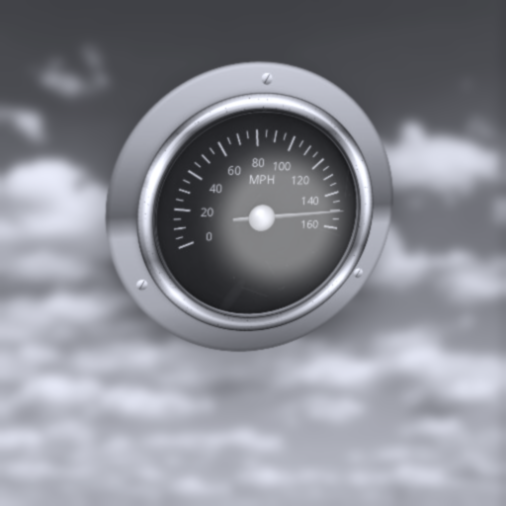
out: **150** mph
